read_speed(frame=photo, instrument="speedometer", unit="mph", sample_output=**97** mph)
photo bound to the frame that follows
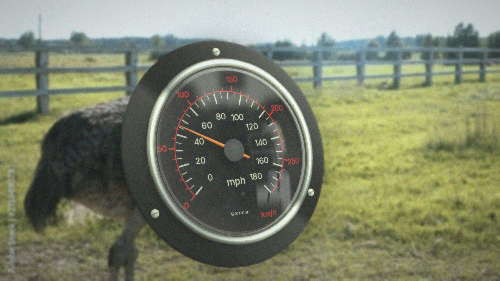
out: **45** mph
